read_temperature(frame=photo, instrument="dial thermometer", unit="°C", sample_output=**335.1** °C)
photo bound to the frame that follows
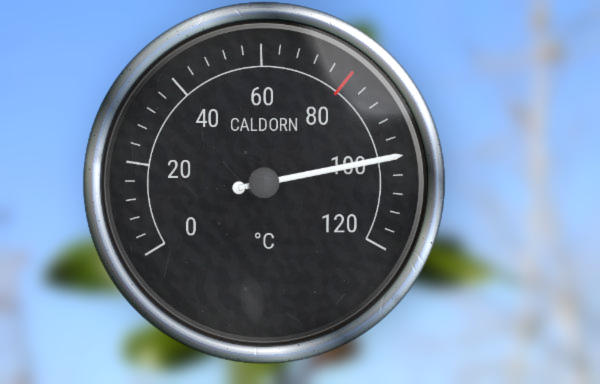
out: **100** °C
